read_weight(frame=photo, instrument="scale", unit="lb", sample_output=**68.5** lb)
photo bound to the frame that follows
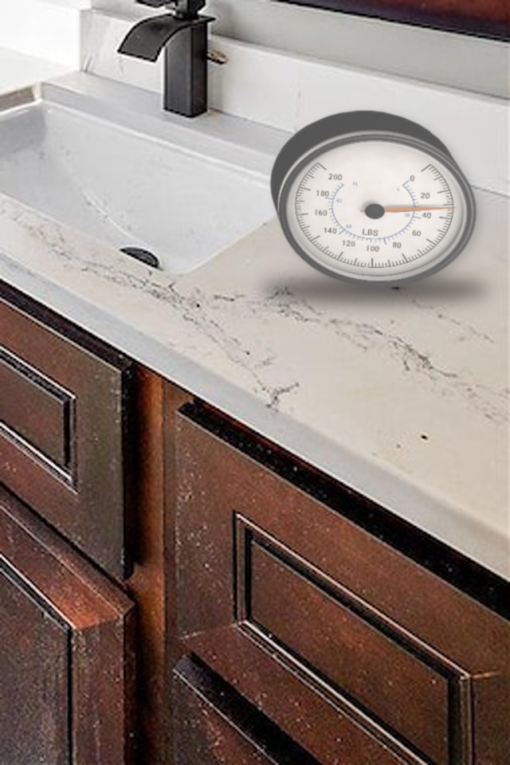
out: **30** lb
